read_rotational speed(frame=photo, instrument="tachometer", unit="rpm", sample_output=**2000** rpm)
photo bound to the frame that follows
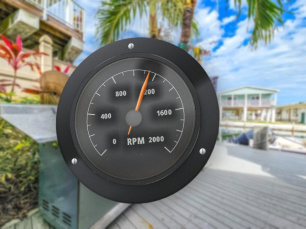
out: **1150** rpm
